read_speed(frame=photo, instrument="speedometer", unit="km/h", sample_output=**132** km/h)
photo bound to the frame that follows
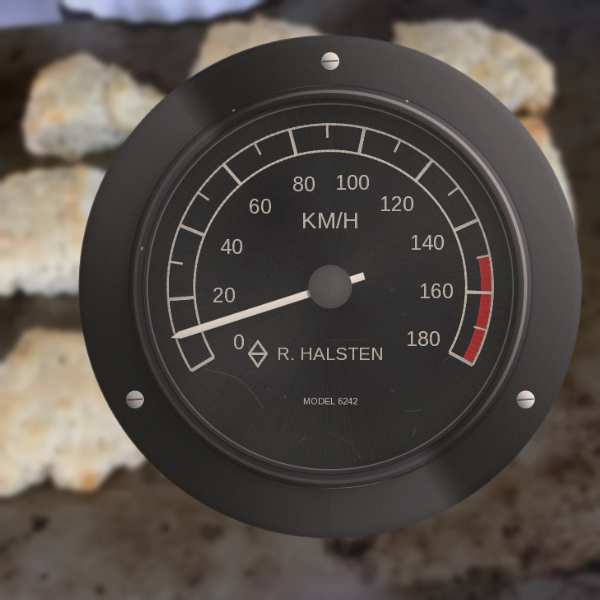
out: **10** km/h
